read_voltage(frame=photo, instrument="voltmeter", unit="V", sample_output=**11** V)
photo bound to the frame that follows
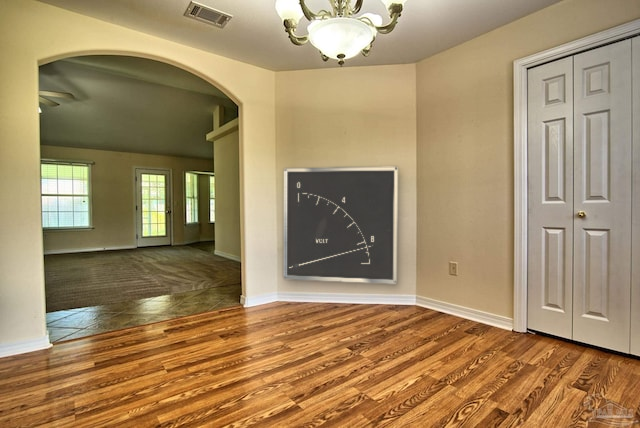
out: **8.5** V
